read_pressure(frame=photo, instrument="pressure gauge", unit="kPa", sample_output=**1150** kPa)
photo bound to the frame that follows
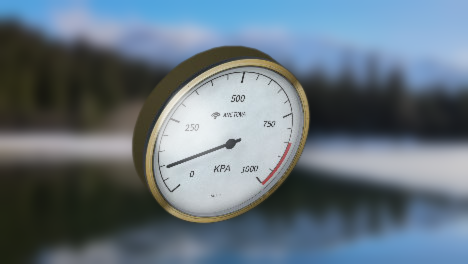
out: **100** kPa
